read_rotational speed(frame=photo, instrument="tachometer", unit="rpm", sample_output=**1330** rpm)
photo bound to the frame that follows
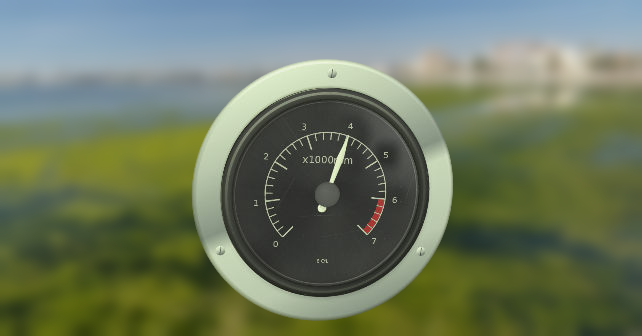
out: **4000** rpm
